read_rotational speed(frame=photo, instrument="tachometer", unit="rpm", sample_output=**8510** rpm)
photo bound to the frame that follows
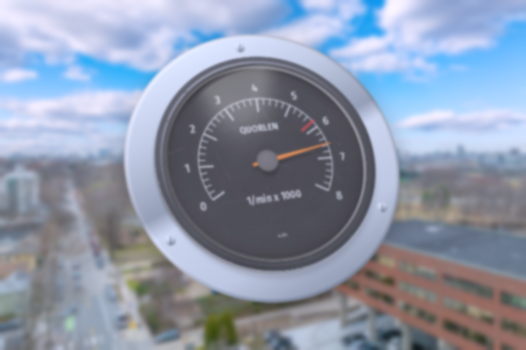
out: **6600** rpm
